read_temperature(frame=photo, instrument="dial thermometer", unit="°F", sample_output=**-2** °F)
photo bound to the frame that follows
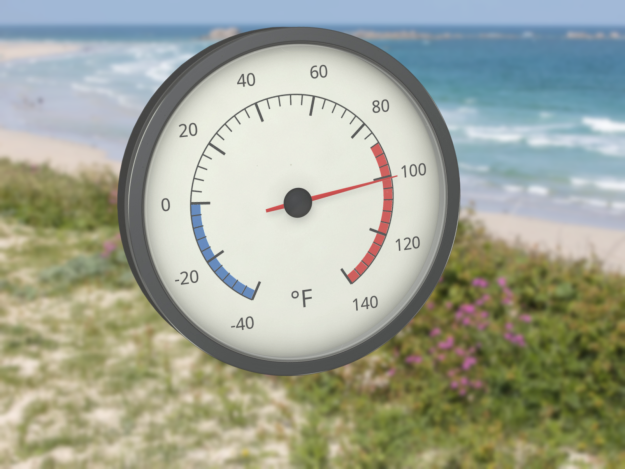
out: **100** °F
